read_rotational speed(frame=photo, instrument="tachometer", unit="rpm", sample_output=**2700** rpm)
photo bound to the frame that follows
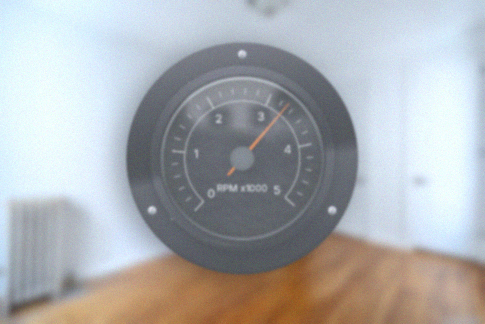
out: **3300** rpm
